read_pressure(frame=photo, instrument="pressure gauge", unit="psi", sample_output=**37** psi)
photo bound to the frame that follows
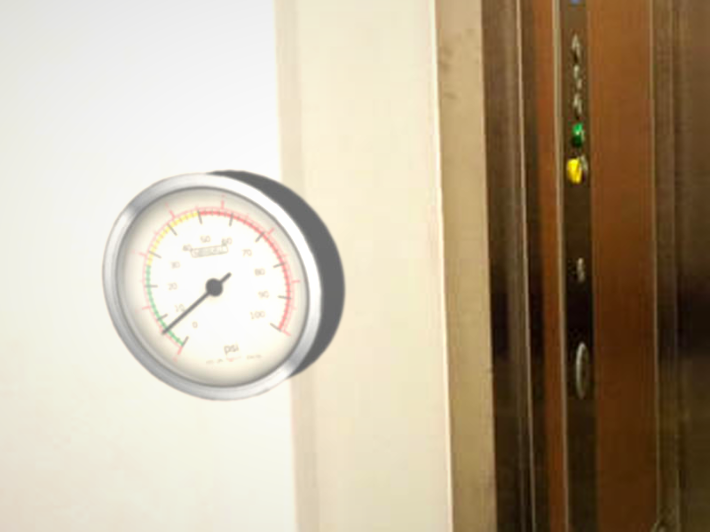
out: **6** psi
